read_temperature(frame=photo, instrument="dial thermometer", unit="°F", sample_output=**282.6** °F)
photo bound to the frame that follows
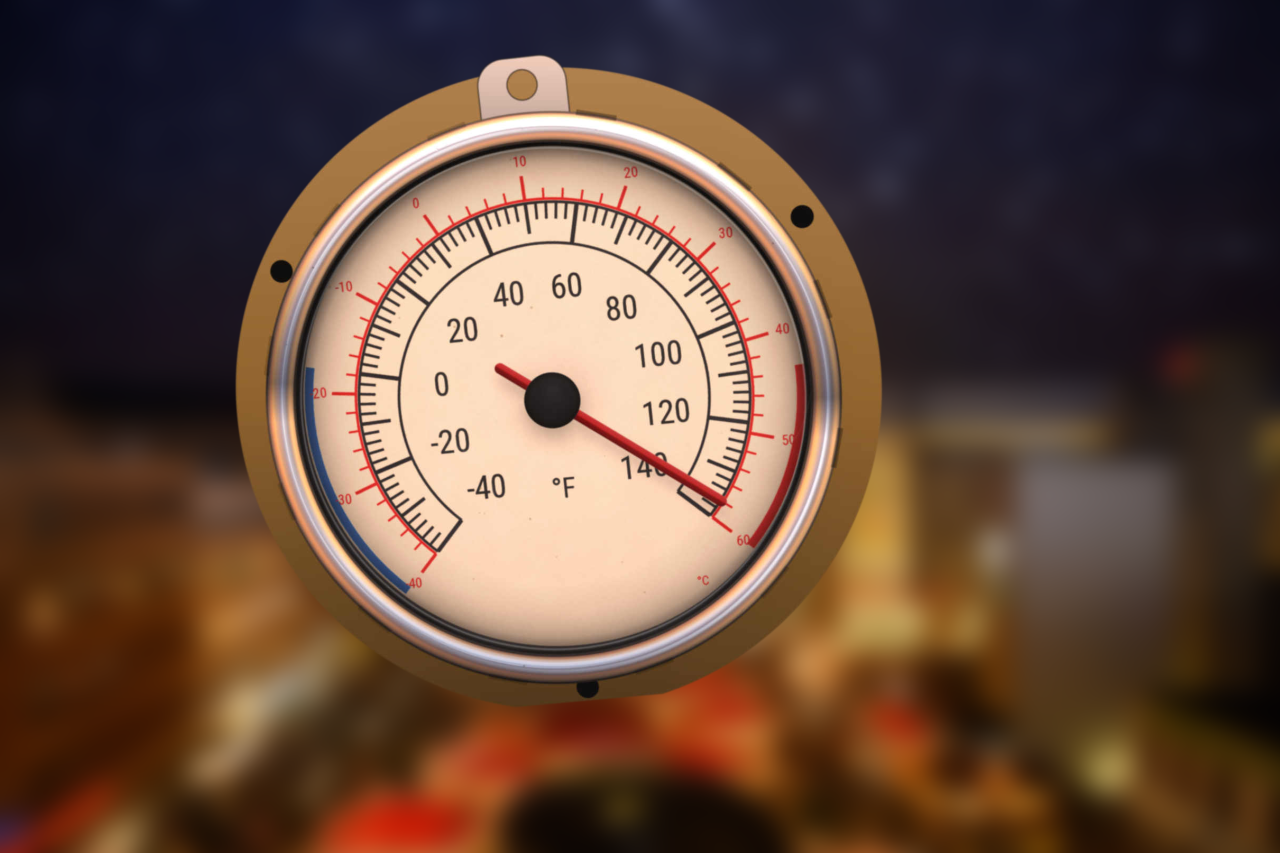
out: **136** °F
